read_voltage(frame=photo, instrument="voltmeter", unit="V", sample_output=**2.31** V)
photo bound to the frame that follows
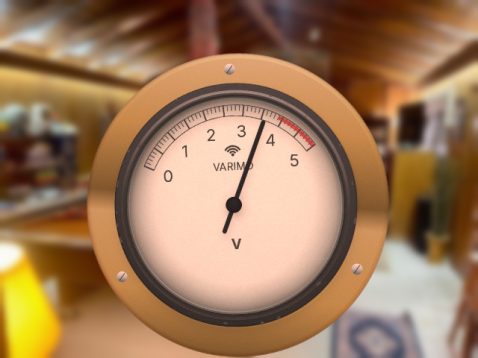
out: **3.6** V
